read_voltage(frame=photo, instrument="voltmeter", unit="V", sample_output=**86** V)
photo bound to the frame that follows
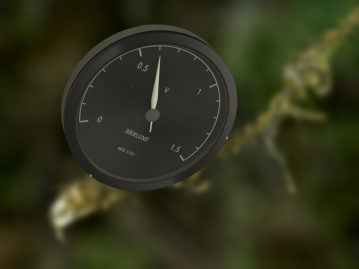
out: **0.6** V
